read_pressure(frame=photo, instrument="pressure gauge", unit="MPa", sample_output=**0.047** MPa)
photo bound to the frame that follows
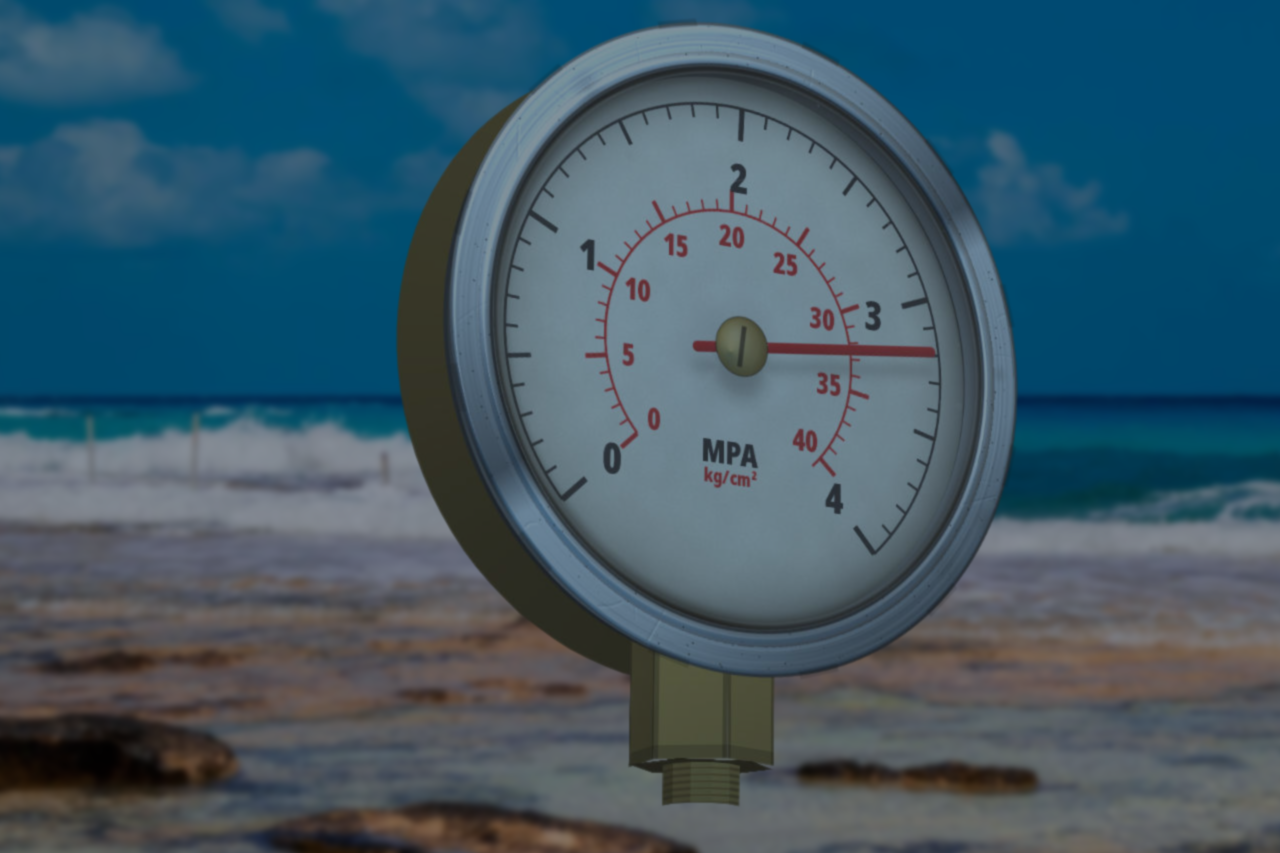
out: **3.2** MPa
